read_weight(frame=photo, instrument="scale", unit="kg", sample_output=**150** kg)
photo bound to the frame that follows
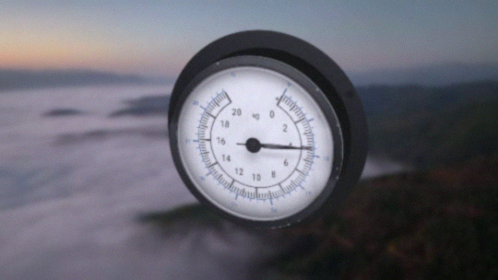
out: **4** kg
